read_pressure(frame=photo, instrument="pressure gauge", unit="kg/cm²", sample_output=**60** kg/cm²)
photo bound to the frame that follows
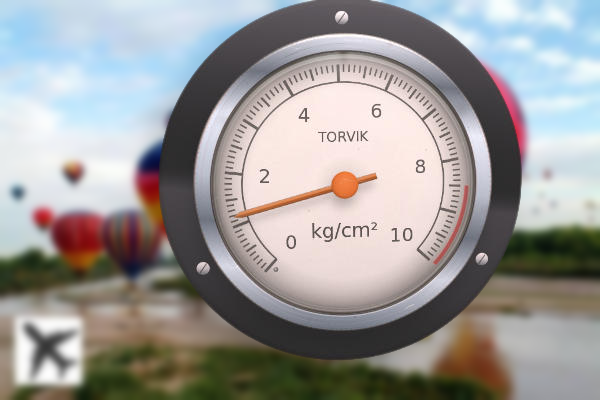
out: **1.2** kg/cm²
